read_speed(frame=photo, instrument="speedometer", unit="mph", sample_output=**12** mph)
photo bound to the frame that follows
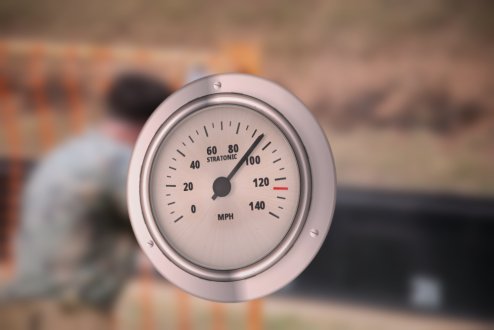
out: **95** mph
